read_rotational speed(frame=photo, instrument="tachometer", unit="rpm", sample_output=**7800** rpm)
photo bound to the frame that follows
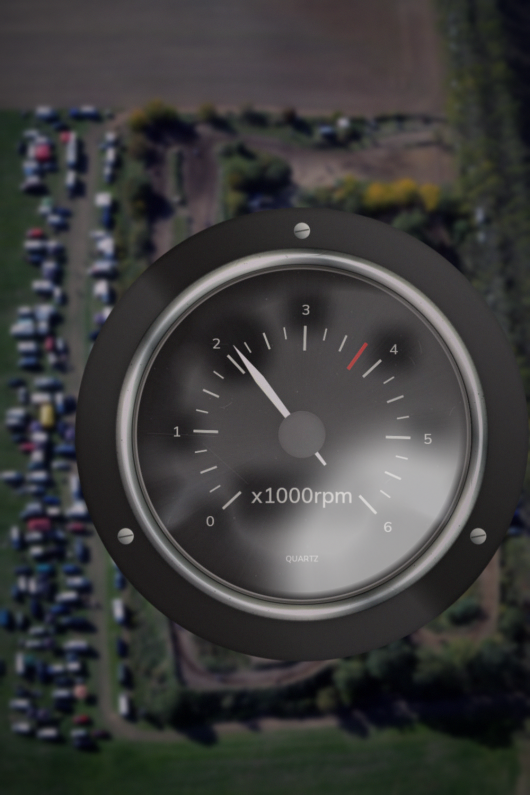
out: **2125** rpm
